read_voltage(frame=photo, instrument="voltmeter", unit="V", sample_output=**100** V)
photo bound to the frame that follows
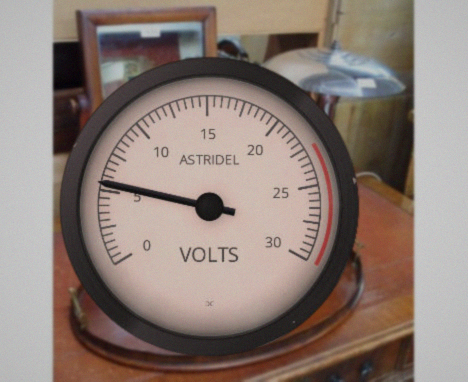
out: **5.5** V
